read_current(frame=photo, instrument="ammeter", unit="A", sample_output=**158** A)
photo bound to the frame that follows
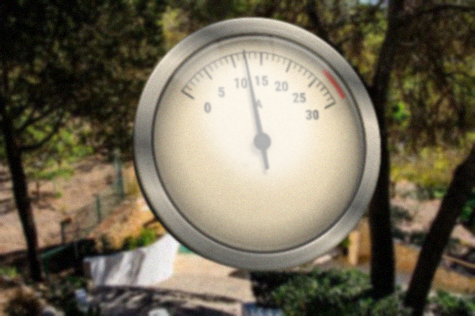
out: **12** A
